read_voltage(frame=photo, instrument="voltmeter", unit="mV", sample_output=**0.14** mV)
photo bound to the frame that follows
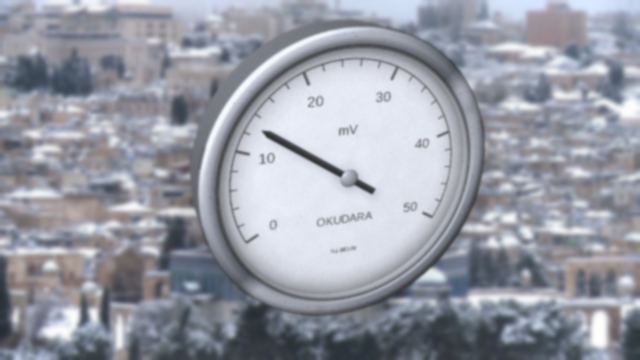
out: **13** mV
